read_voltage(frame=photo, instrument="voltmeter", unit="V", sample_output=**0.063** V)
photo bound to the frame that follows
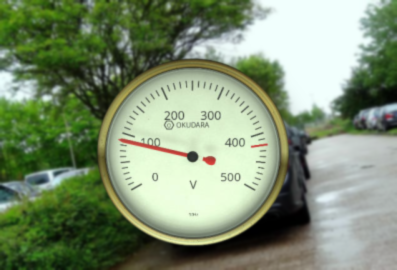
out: **90** V
